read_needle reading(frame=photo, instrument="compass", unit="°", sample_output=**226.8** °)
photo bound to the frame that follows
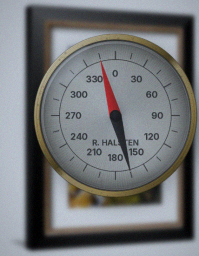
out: **345** °
